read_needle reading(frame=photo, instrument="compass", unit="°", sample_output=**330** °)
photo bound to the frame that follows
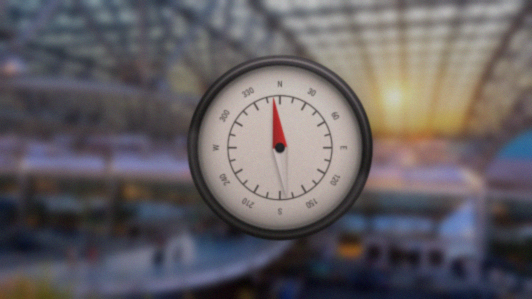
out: **352.5** °
